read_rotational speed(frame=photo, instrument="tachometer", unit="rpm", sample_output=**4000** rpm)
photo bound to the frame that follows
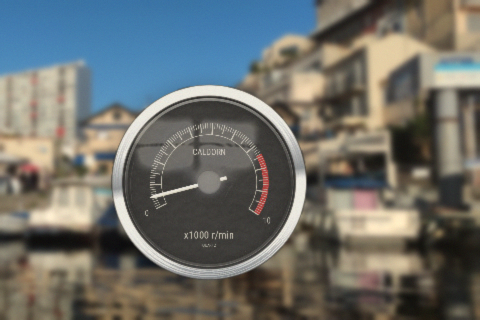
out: **500** rpm
